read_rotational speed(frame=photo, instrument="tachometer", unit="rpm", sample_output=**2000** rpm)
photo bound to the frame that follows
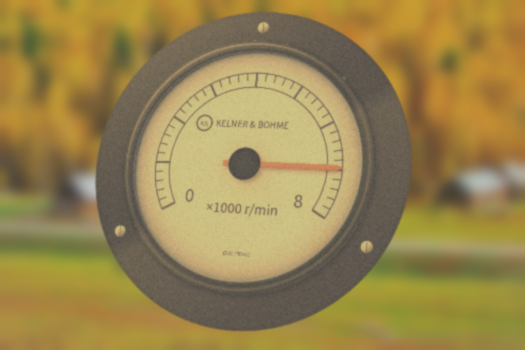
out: **7000** rpm
